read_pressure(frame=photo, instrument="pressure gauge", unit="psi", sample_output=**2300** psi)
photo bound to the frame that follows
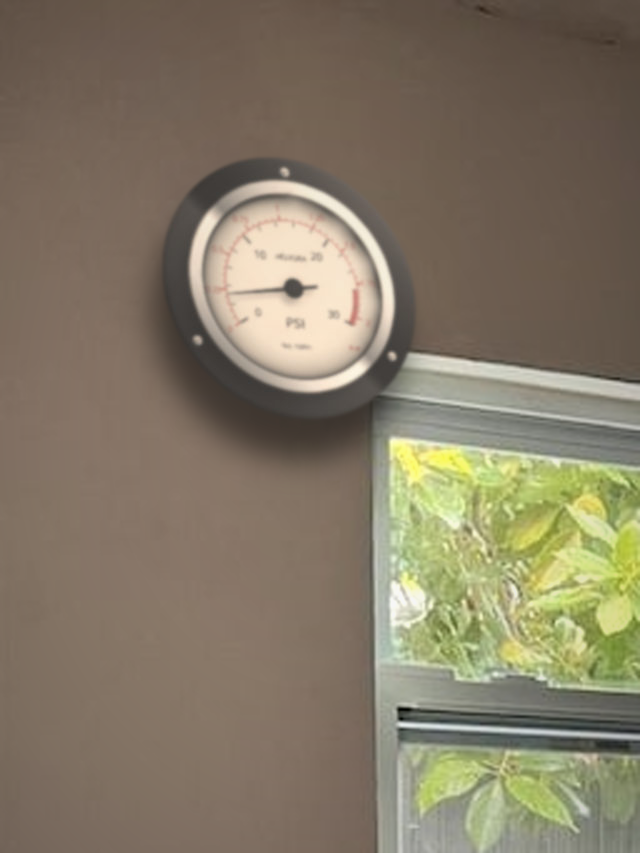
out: **3** psi
